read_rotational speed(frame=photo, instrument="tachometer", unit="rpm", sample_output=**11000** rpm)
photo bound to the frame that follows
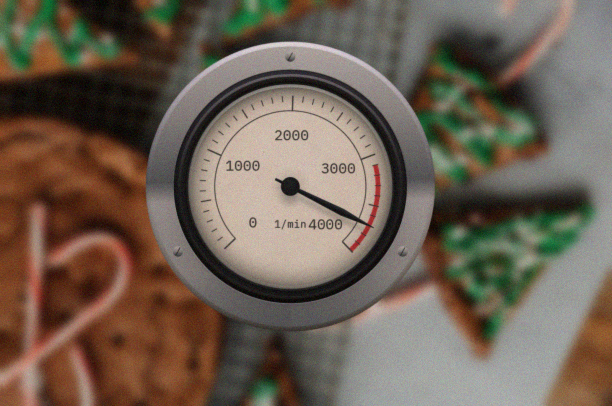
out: **3700** rpm
